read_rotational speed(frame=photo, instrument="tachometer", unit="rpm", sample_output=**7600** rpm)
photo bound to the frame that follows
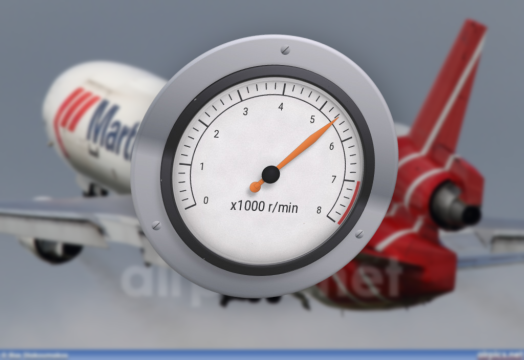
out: **5400** rpm
